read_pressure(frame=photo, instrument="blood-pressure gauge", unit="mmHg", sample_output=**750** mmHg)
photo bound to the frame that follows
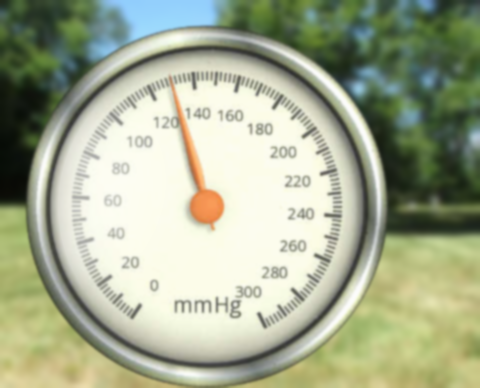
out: **130** mmHg
